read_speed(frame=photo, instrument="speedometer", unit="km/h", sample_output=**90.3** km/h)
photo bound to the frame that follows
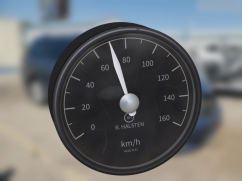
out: **70** km/h
